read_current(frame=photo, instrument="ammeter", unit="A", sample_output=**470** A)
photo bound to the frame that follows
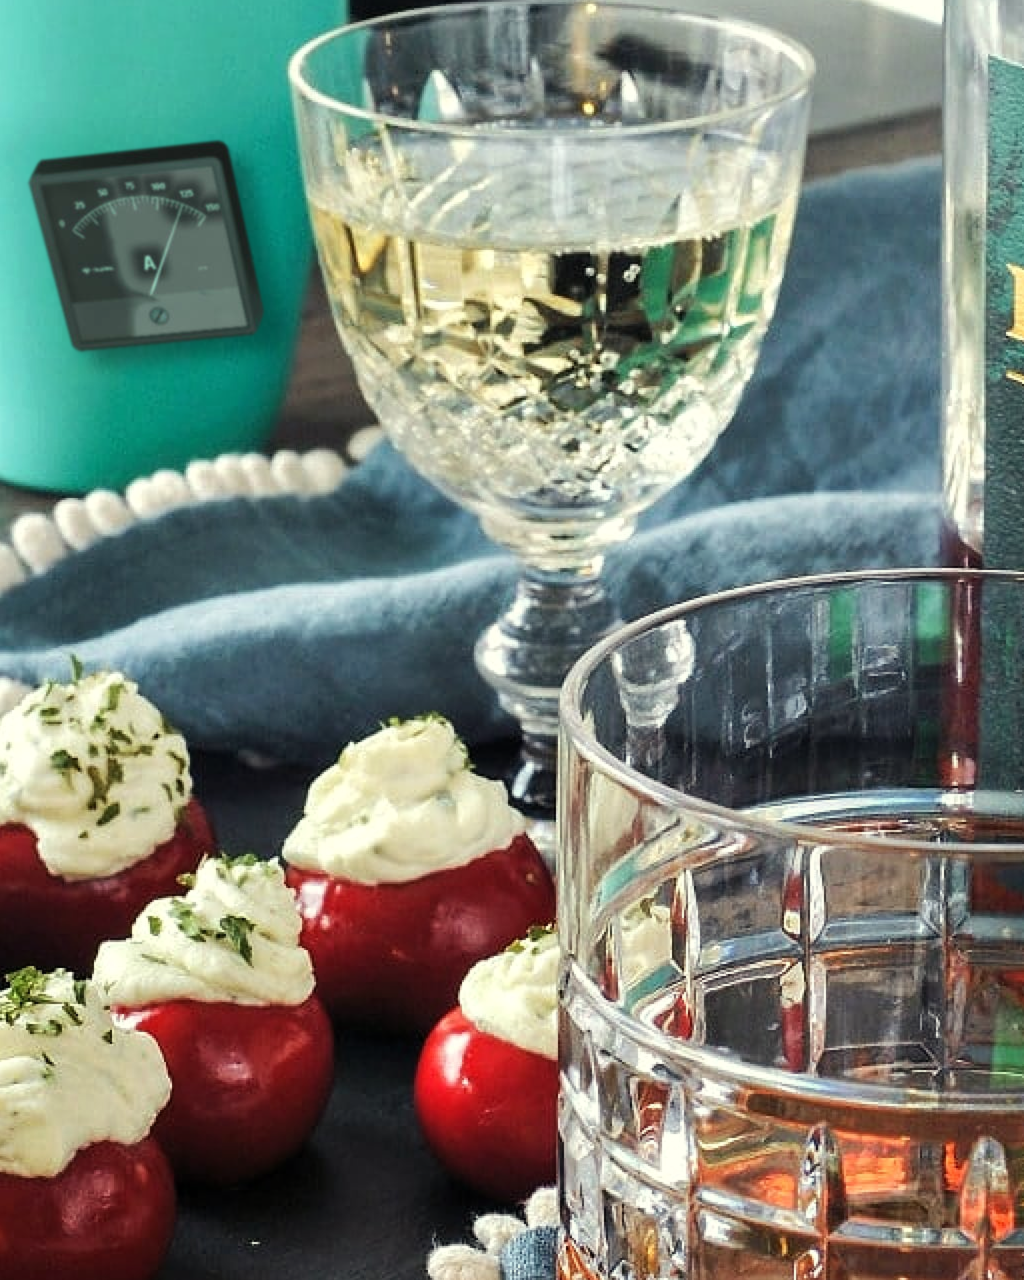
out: **125** A
